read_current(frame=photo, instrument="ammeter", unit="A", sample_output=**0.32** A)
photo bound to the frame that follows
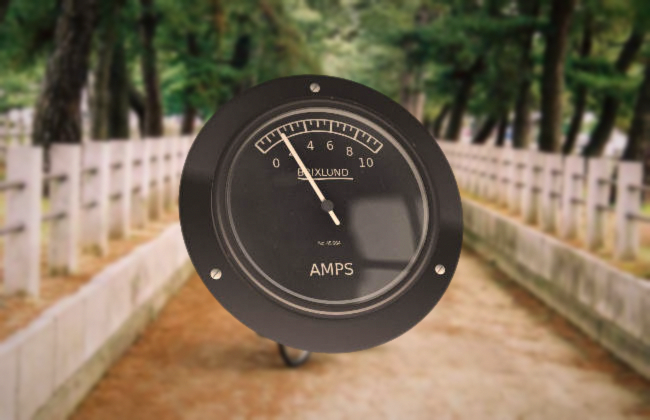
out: **2** A
